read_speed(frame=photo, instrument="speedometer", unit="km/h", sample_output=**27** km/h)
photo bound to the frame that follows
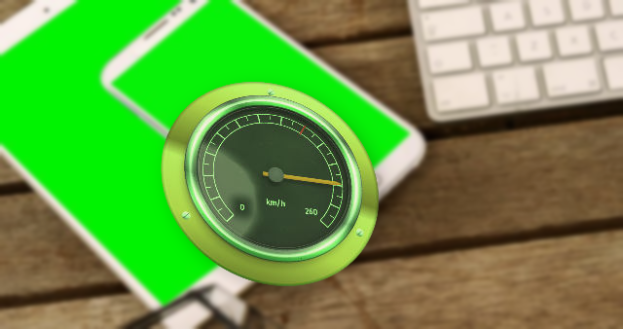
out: **220** km/h
